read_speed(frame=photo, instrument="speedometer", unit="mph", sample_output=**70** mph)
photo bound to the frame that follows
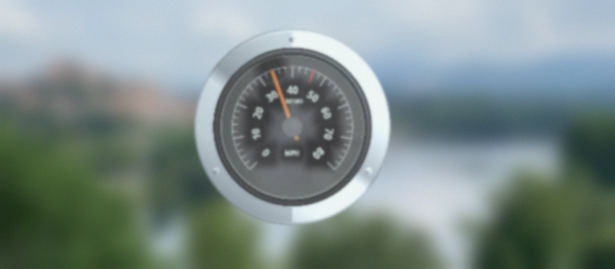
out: **34** mph
